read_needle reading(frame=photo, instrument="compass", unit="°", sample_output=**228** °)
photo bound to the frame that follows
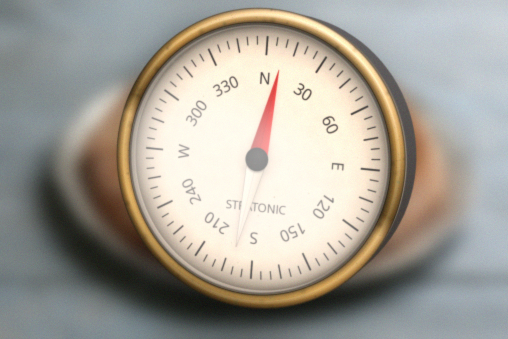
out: **10** °
